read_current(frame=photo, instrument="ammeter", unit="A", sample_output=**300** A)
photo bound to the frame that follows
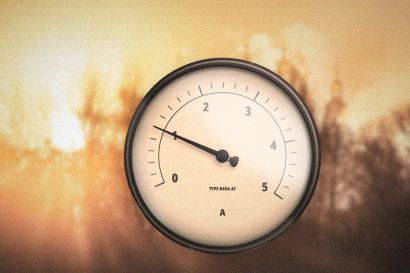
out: **1** A
